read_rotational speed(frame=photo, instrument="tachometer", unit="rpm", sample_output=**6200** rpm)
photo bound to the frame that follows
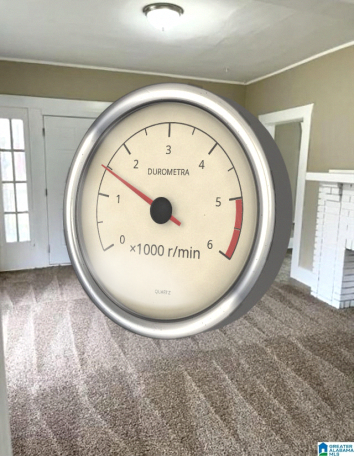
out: **1500** rpm
